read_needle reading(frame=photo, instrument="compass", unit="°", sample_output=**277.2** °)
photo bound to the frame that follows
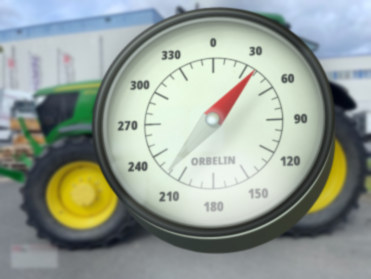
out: **40** °
